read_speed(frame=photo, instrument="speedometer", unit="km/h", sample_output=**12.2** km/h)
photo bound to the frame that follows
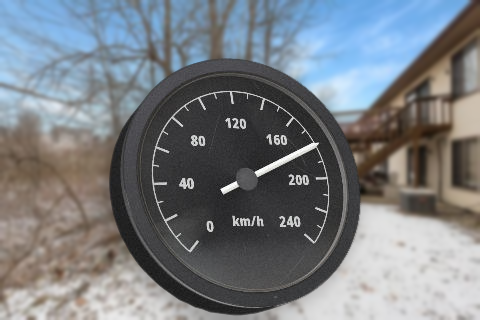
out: **180** km/h
